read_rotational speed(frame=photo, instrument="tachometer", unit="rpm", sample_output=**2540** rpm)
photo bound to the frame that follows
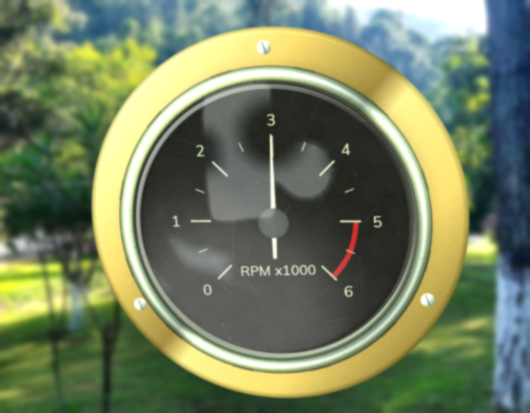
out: **3000** rpm
